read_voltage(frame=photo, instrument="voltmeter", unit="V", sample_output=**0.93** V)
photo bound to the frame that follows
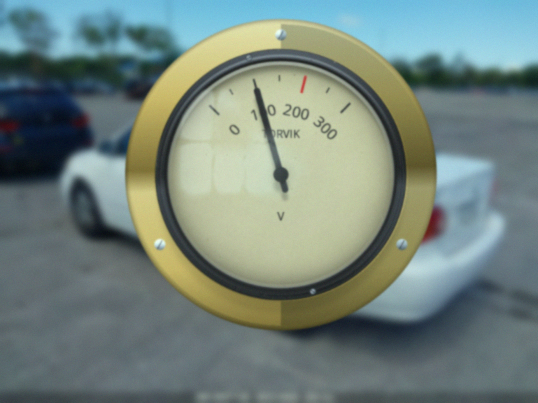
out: **100** V
